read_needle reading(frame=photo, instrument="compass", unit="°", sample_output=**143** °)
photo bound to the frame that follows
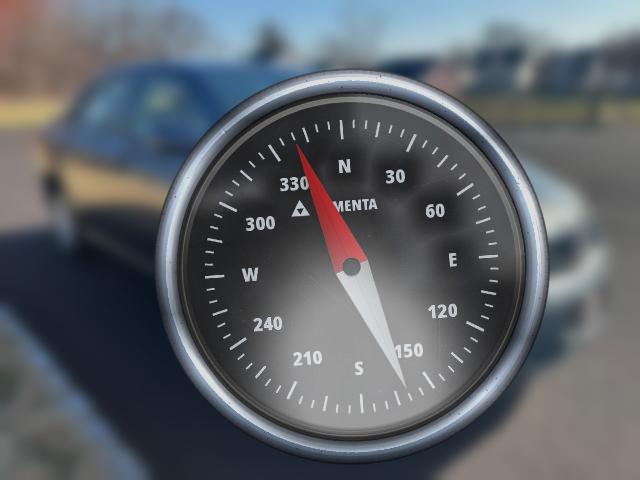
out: **340** °
